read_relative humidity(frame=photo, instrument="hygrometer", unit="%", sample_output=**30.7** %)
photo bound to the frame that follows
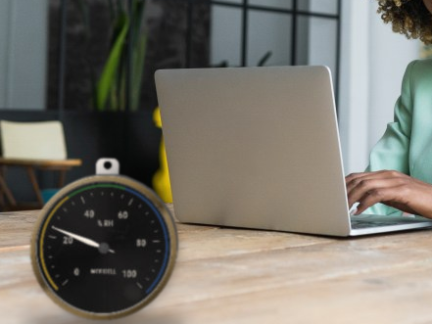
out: **24** %
